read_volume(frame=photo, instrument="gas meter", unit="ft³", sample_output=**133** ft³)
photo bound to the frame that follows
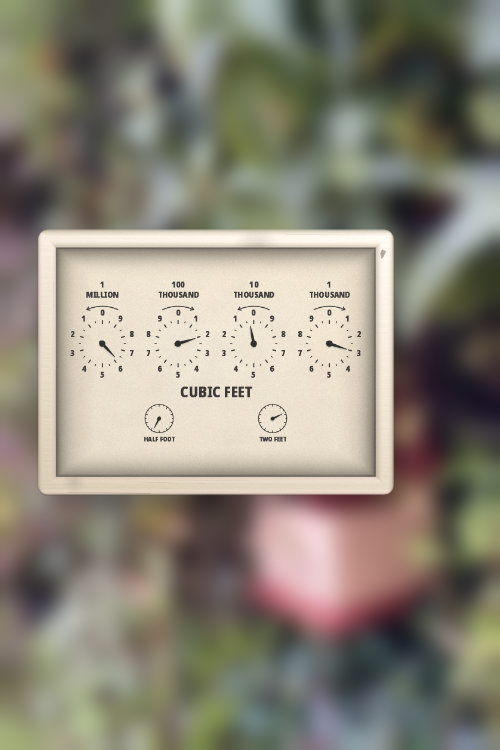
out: **620300** ft³
